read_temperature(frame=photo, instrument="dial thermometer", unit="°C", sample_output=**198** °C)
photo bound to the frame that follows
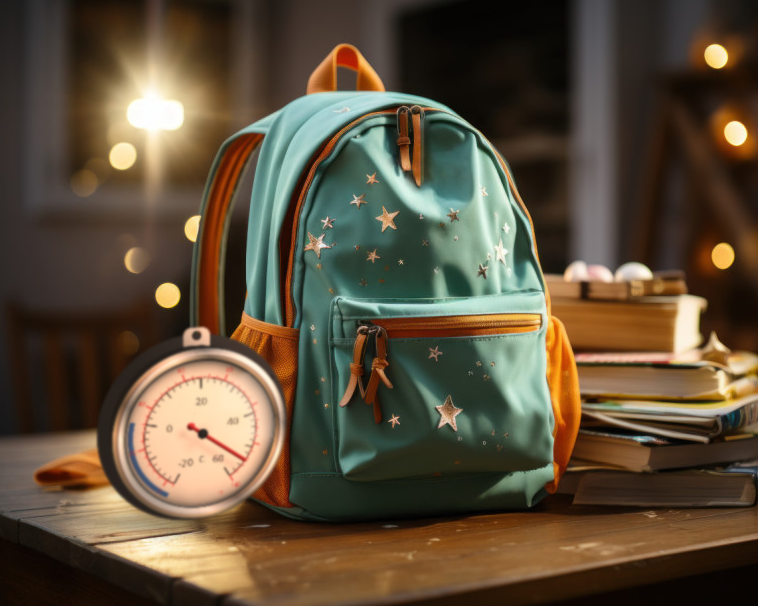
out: **54** °C
